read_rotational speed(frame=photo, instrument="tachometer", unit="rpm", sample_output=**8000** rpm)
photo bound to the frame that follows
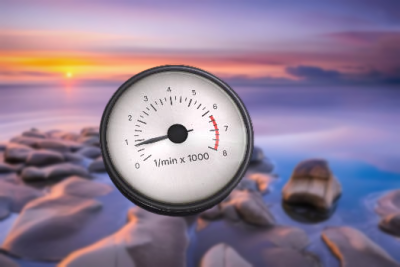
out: **750** rpm
